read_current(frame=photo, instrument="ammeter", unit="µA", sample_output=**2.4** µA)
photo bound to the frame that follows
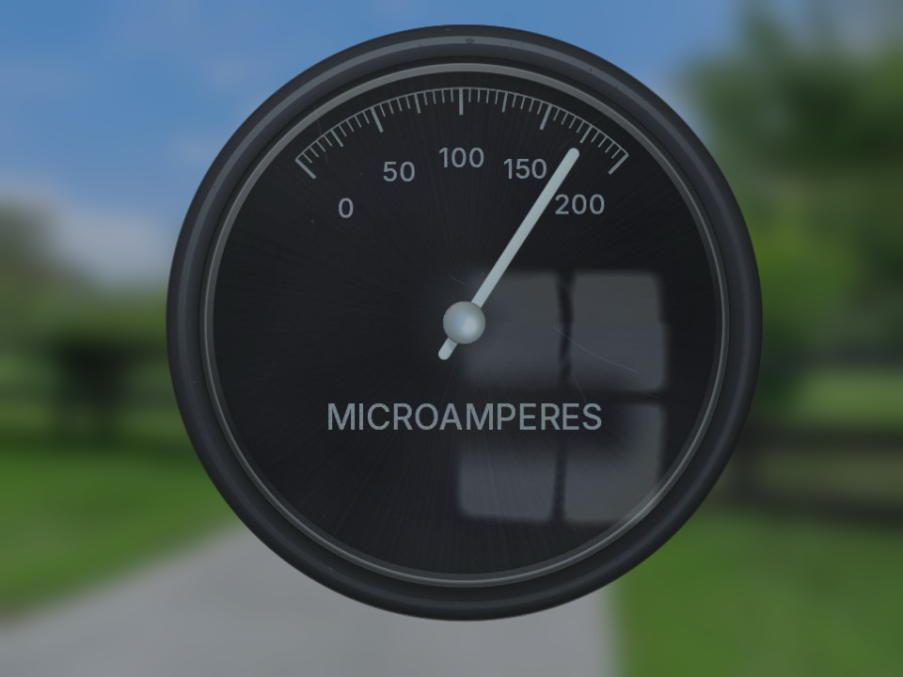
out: **175** µA
